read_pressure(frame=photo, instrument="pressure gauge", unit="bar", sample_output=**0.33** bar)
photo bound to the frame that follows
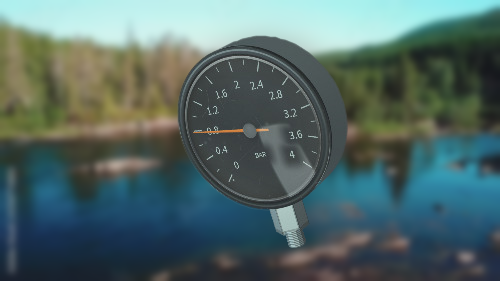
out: **0.8** bar
